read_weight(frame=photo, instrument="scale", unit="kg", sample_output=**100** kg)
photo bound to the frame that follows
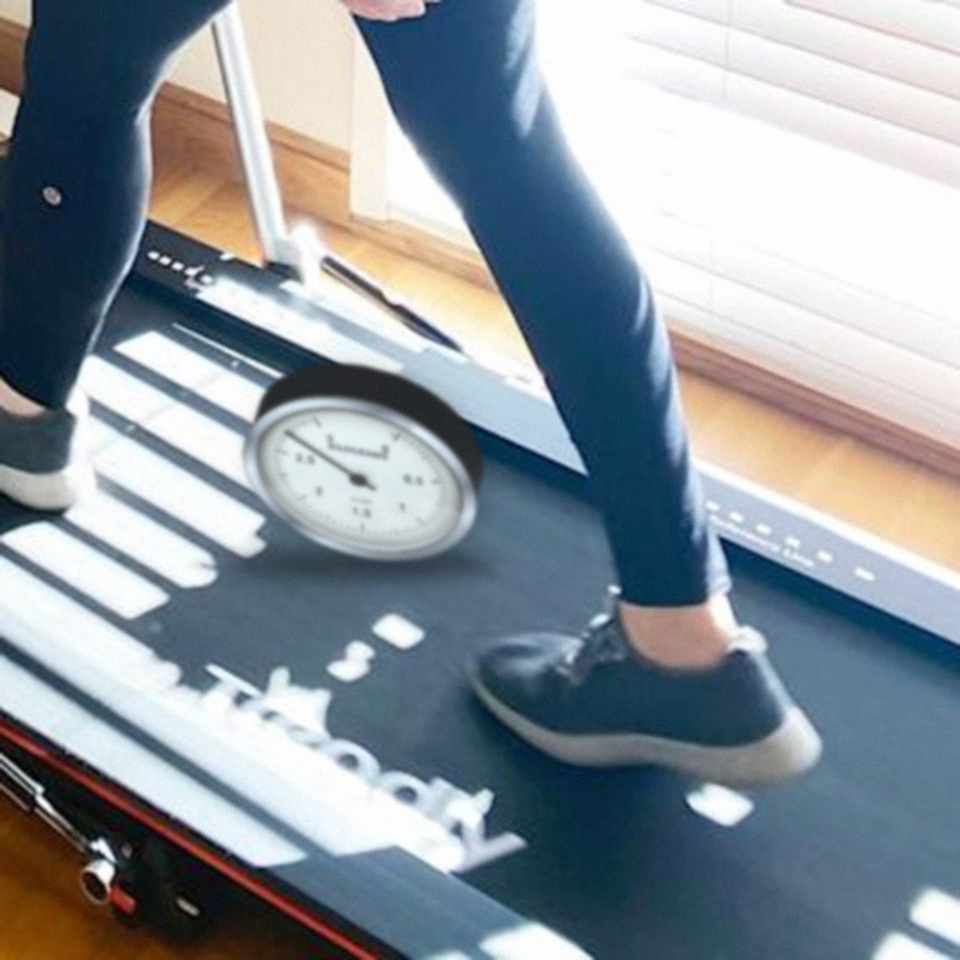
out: **2.75** kg
